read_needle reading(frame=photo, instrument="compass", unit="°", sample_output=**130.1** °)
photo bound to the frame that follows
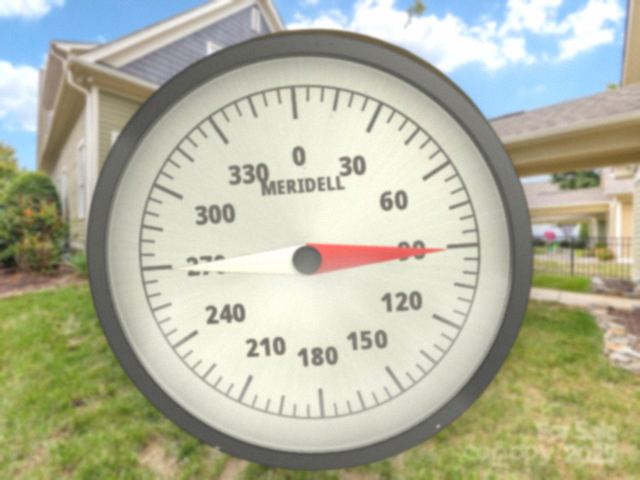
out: **90** °
